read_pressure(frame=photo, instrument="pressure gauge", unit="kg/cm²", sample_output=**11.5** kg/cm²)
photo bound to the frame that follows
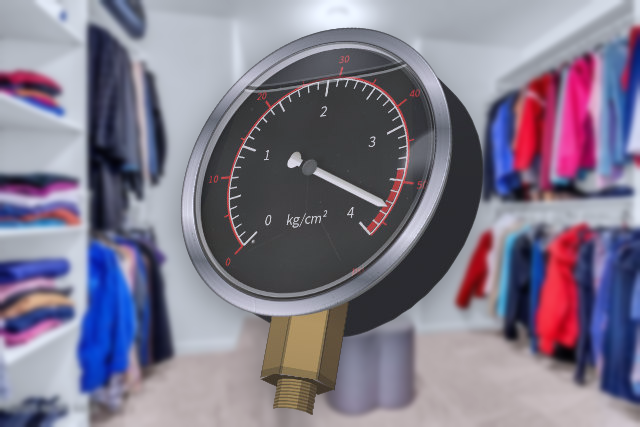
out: **3.75** kg/cm²
